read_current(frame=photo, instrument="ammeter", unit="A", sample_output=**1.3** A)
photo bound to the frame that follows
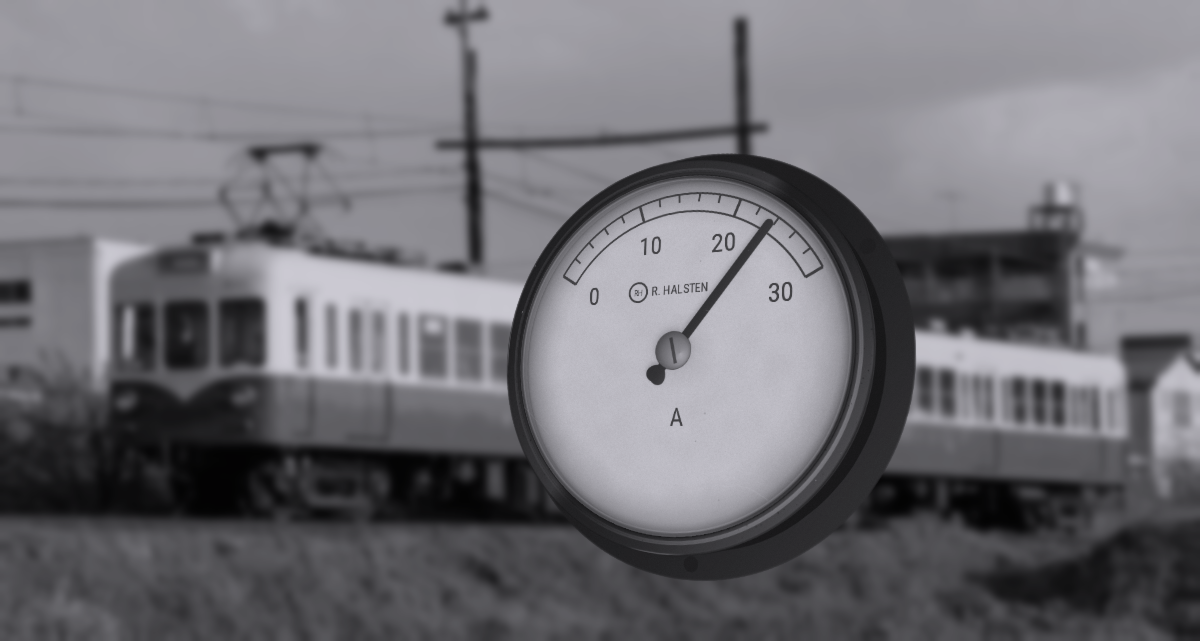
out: **24** A
